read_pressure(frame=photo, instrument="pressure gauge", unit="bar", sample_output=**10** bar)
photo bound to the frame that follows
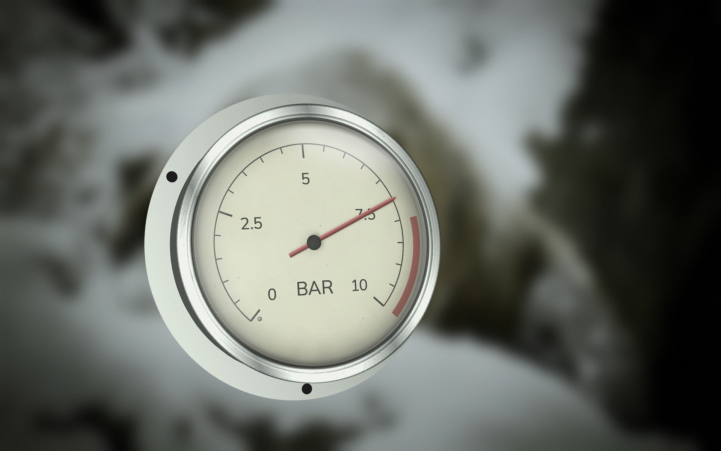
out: **7.5** bar
